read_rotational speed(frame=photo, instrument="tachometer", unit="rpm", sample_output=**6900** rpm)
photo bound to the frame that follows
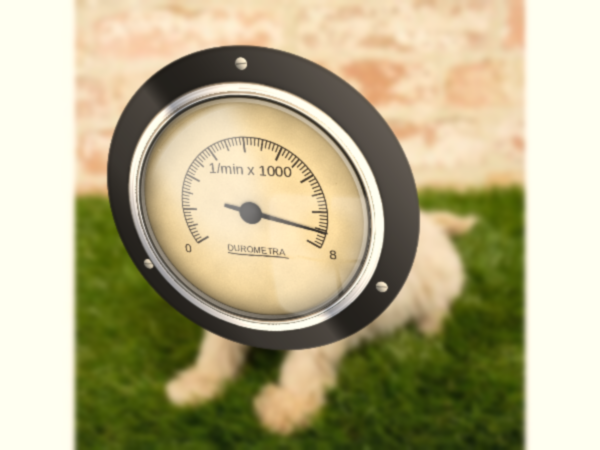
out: **7500** rpm
